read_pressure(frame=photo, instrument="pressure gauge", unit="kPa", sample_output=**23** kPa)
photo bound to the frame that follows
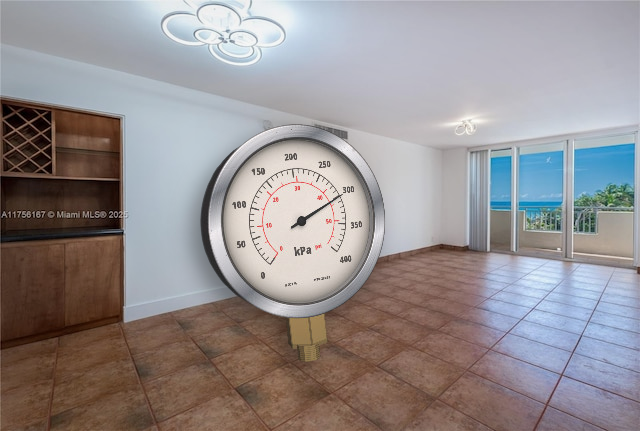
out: **300** kPa
